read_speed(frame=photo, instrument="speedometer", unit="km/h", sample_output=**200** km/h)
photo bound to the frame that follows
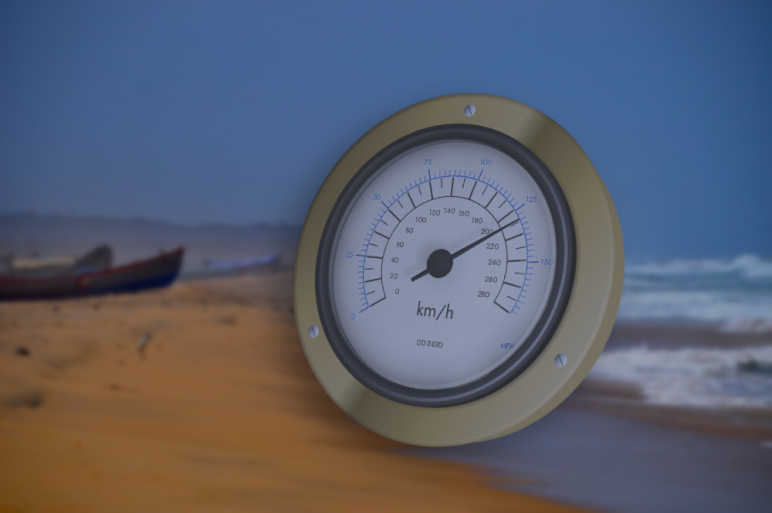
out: **210** km/h
